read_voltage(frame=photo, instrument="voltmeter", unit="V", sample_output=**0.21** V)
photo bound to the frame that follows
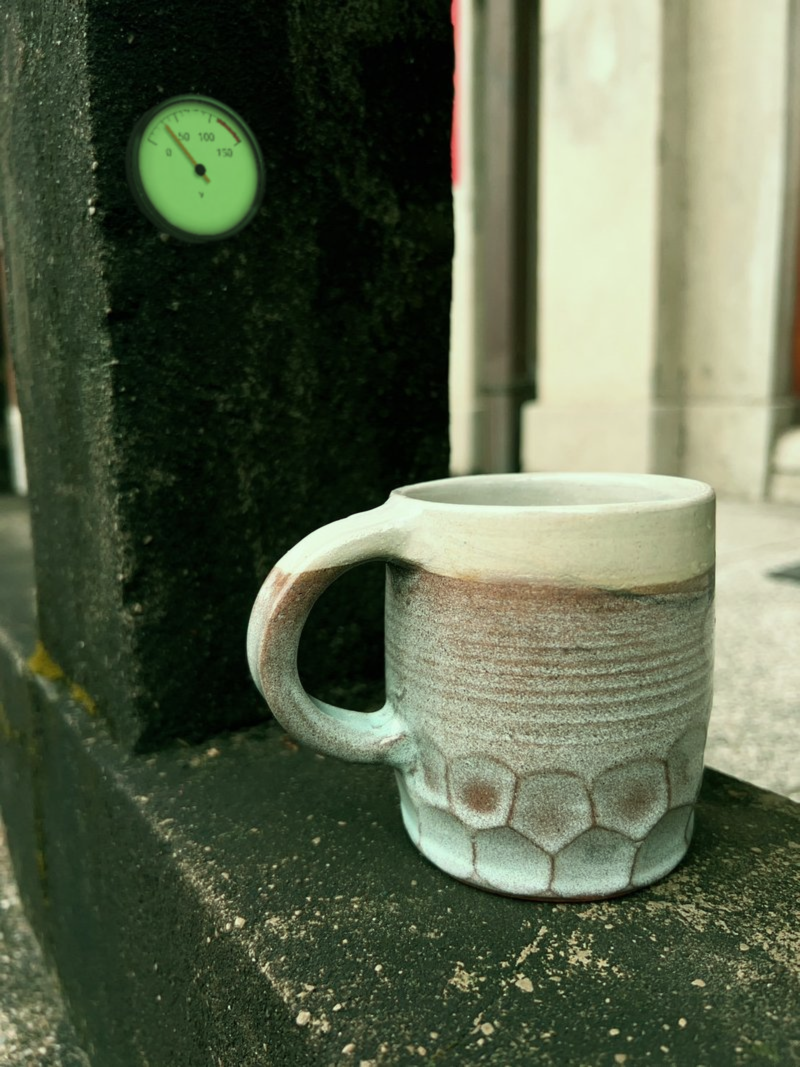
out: **30** V
